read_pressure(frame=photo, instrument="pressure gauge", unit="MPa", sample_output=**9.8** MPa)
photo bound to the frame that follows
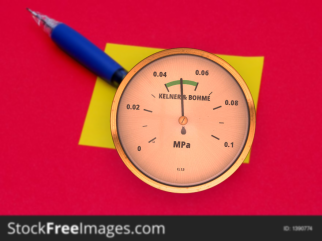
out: **0.05** MPa
